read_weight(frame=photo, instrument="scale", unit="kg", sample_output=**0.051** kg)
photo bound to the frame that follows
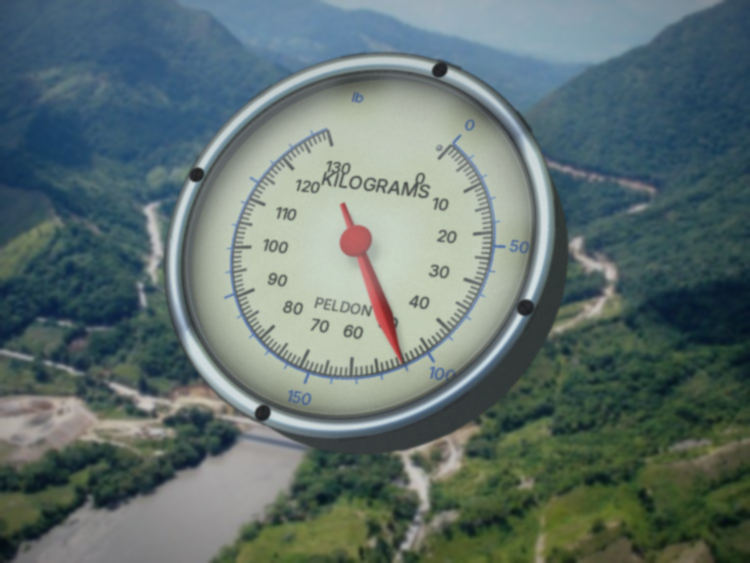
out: **50** kg
